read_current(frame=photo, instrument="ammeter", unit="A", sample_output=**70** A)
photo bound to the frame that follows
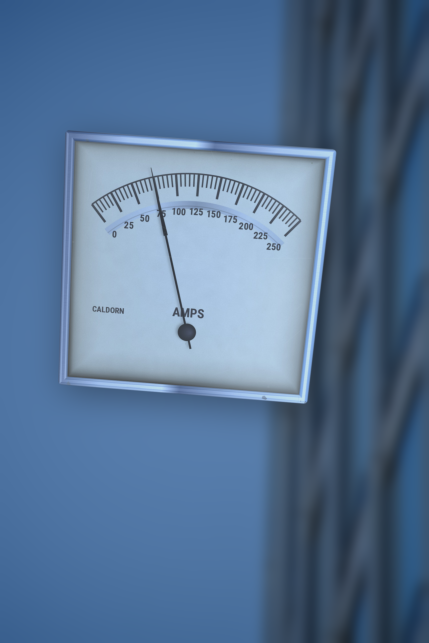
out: **75** A
